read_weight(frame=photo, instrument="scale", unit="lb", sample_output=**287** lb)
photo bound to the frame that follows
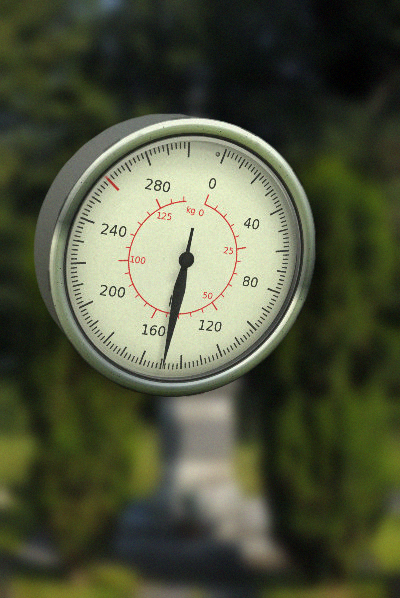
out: **150** lb
